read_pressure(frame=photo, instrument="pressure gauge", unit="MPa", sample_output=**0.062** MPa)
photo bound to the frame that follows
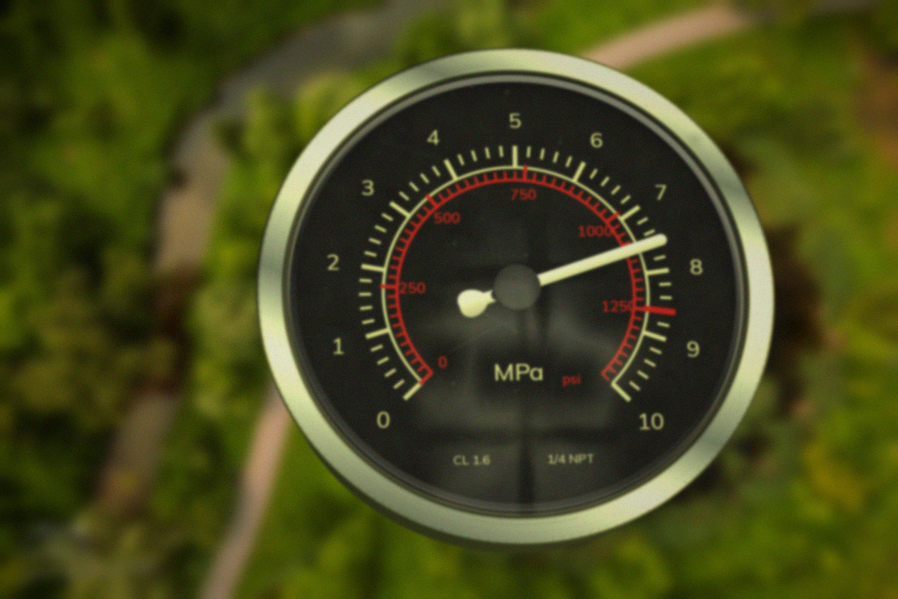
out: **7.6** MPa
